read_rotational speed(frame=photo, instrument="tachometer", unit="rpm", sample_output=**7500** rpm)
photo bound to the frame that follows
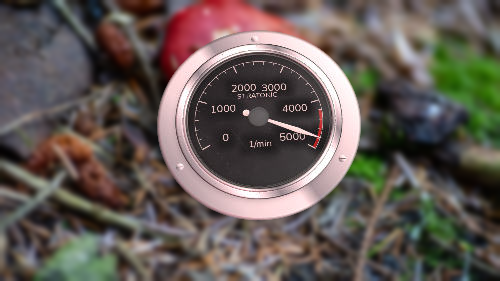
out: **4800** rpm
